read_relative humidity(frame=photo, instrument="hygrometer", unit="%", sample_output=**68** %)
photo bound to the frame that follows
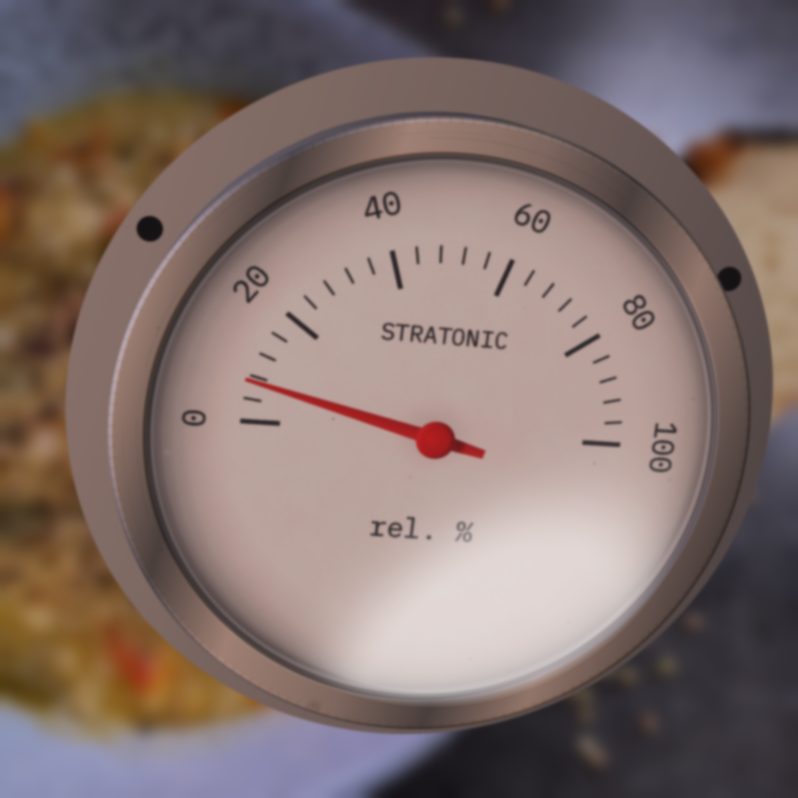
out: **8** %
